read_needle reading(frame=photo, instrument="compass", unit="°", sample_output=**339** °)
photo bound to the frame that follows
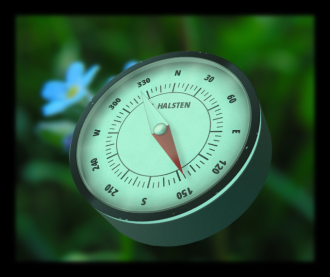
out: **145** °
